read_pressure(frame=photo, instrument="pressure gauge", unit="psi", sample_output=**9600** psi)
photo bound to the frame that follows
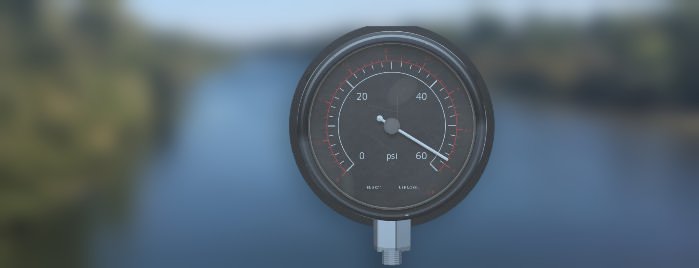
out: **57** psi
